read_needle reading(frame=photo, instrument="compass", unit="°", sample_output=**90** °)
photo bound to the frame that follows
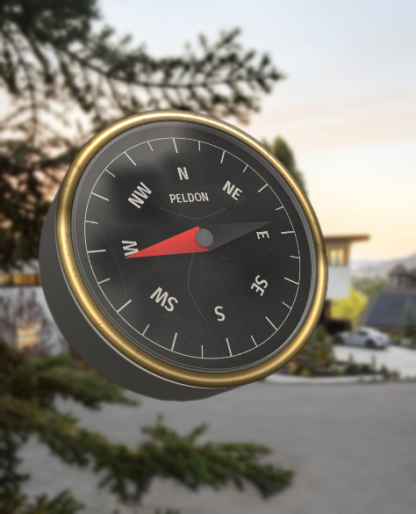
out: **262.5** °
